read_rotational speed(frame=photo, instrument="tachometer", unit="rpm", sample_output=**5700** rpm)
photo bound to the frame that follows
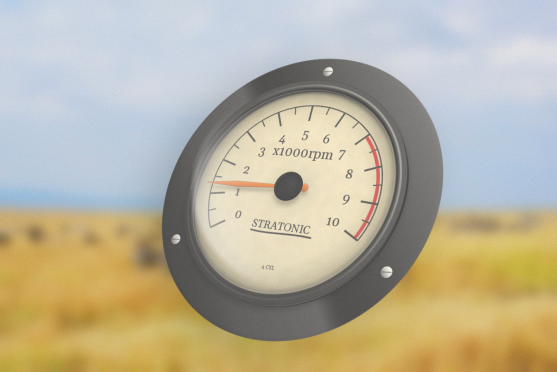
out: **1250** rpm
